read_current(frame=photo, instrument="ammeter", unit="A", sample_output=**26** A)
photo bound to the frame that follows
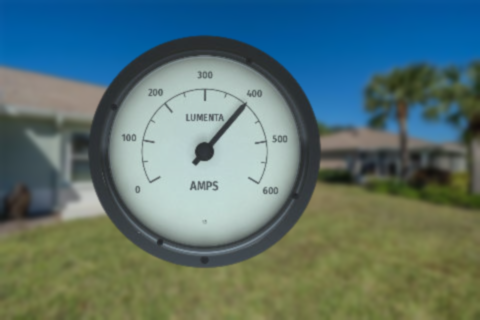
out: **400** A
